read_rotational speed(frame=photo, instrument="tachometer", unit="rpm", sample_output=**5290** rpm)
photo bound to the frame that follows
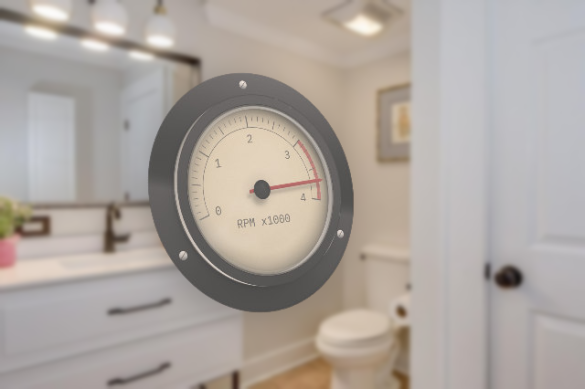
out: **3700** rpm
